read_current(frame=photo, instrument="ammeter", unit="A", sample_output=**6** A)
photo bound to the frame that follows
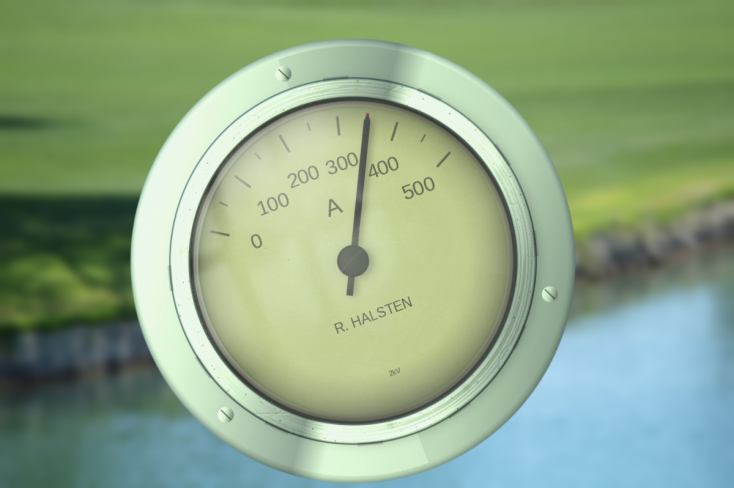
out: **350** A
